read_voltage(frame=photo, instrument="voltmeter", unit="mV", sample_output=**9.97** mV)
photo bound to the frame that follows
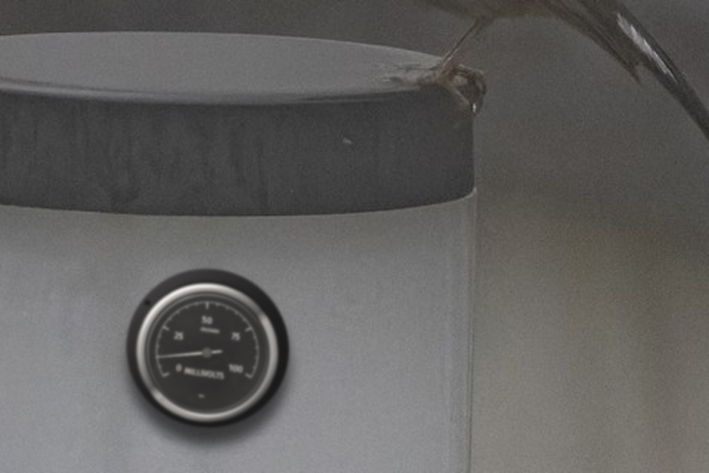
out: **10** mV
